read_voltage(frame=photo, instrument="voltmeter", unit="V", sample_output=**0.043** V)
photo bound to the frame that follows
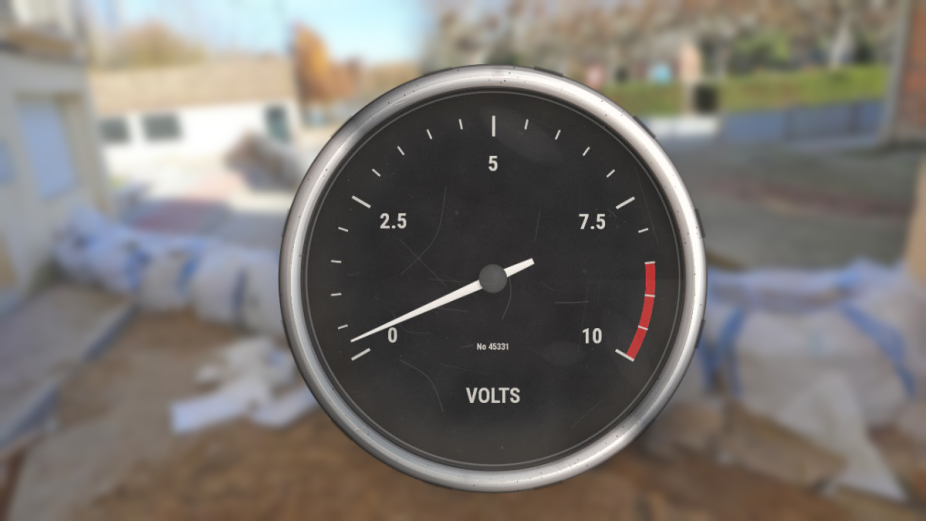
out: **0.25** V
